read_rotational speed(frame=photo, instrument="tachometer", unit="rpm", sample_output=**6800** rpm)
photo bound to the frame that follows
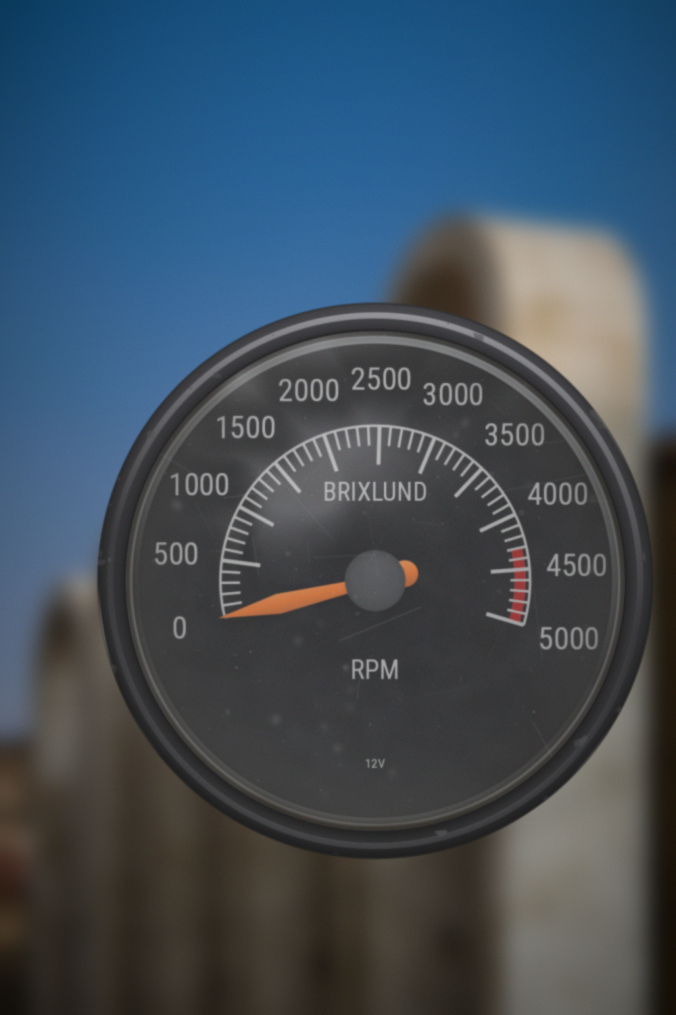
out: **0** rpm
